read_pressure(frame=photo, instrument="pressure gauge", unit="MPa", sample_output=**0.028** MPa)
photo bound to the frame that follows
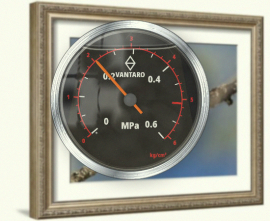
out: **0.2** MPa
